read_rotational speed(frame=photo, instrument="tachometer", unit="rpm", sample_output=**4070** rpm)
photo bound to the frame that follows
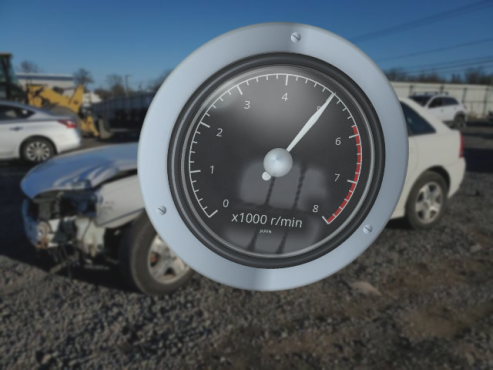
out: **5000** rpm
